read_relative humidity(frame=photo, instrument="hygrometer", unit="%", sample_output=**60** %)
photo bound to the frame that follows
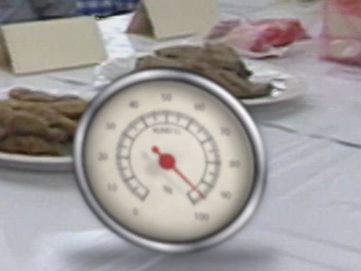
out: **95** %
